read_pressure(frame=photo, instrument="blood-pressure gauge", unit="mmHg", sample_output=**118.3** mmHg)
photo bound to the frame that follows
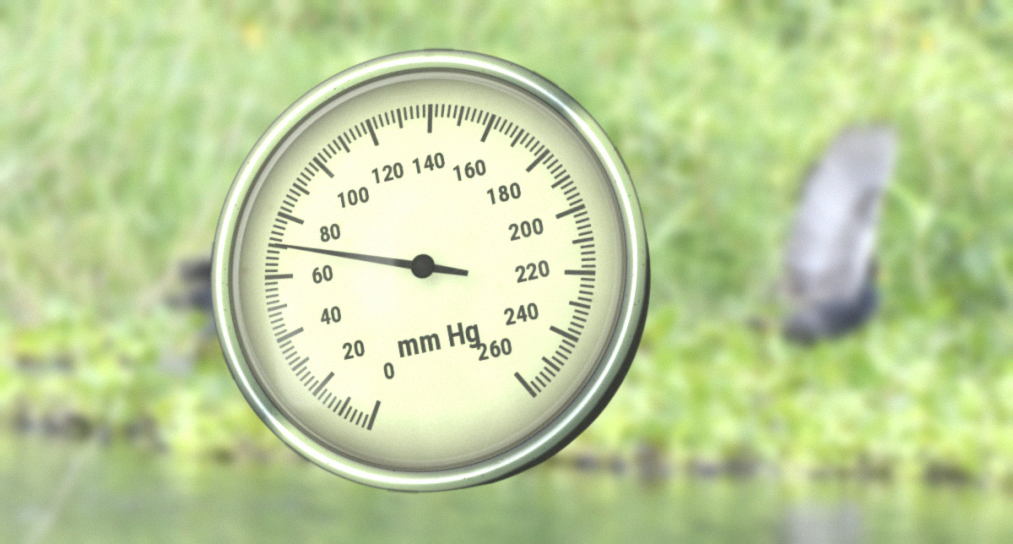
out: **70** mmHg
